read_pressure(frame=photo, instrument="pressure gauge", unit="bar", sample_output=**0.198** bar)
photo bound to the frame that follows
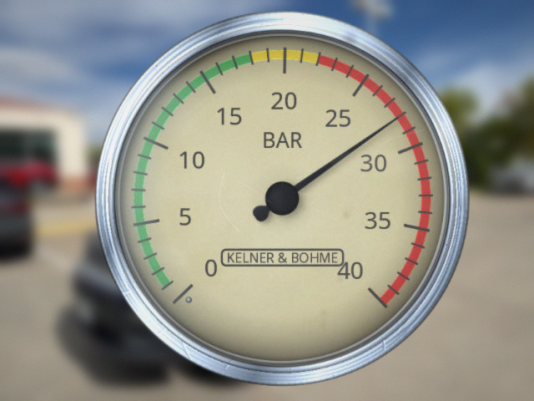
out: **28** bar
